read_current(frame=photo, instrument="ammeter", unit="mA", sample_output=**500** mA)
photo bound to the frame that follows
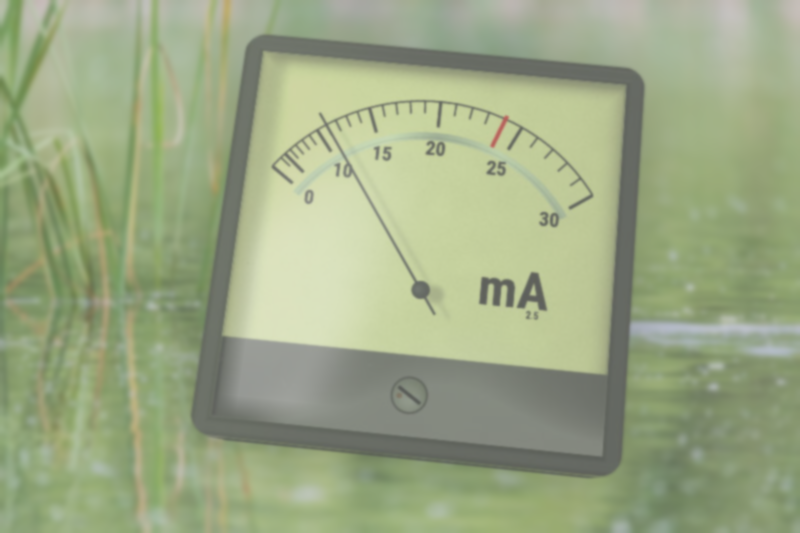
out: **11** mA
